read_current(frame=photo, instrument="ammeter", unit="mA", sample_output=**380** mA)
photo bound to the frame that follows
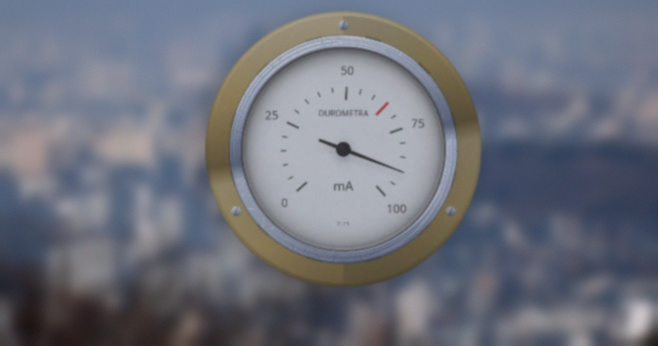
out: **90** mA
